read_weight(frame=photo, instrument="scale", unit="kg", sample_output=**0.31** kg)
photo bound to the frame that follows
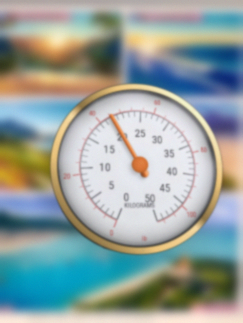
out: **20** kg
